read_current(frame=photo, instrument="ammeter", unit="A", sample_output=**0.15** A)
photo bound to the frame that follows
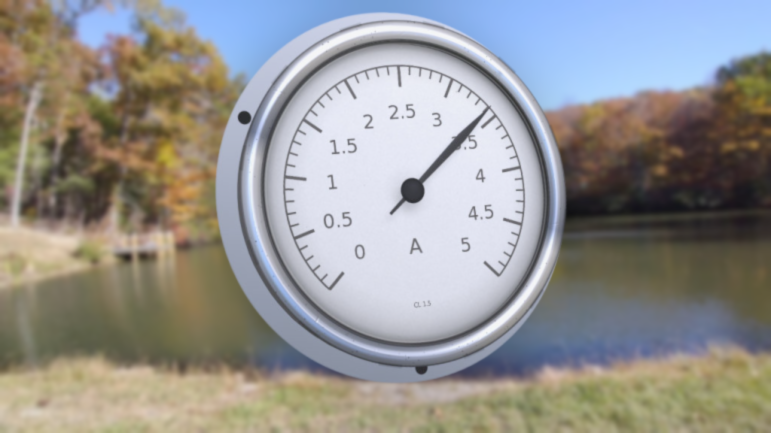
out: **3.4** A
